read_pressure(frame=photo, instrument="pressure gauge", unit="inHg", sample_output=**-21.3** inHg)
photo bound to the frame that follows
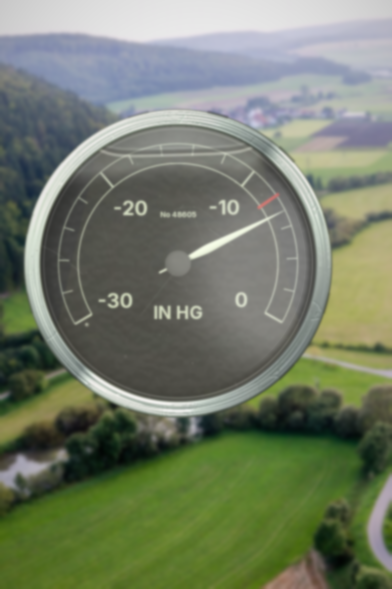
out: **-7** inHg
